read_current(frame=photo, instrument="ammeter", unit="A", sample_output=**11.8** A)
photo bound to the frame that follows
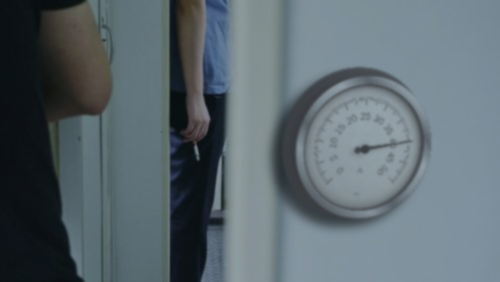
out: **40** A
